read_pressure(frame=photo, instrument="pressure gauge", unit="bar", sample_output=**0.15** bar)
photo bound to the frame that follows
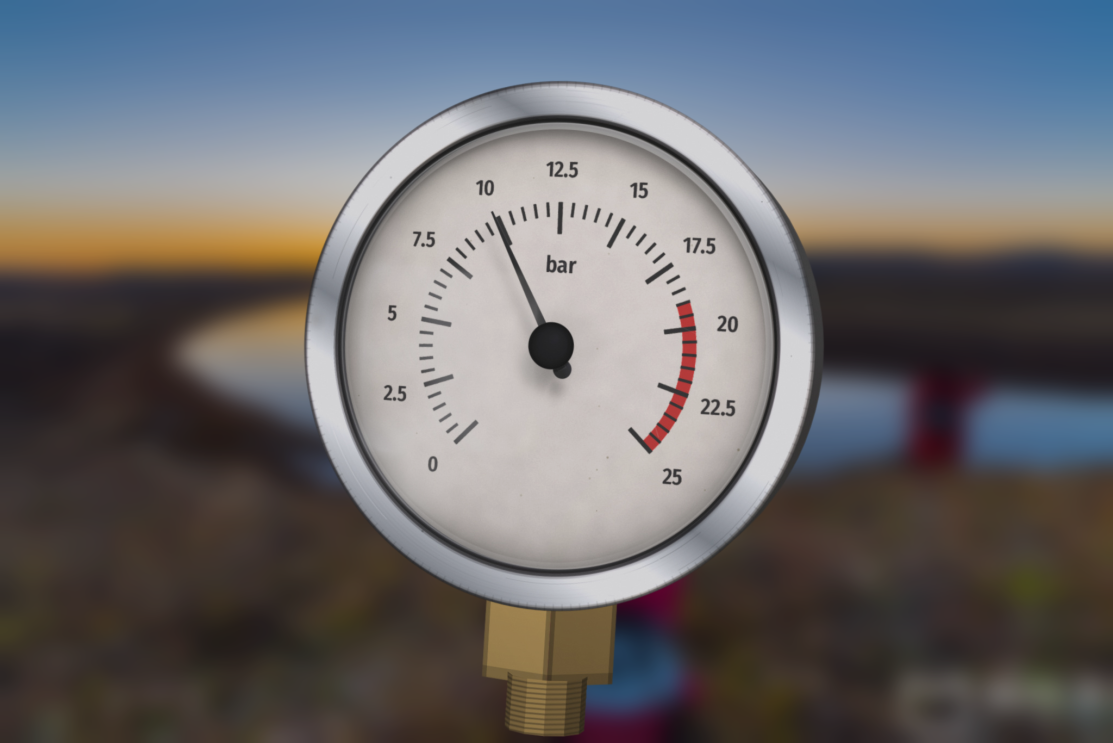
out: **10** bar
